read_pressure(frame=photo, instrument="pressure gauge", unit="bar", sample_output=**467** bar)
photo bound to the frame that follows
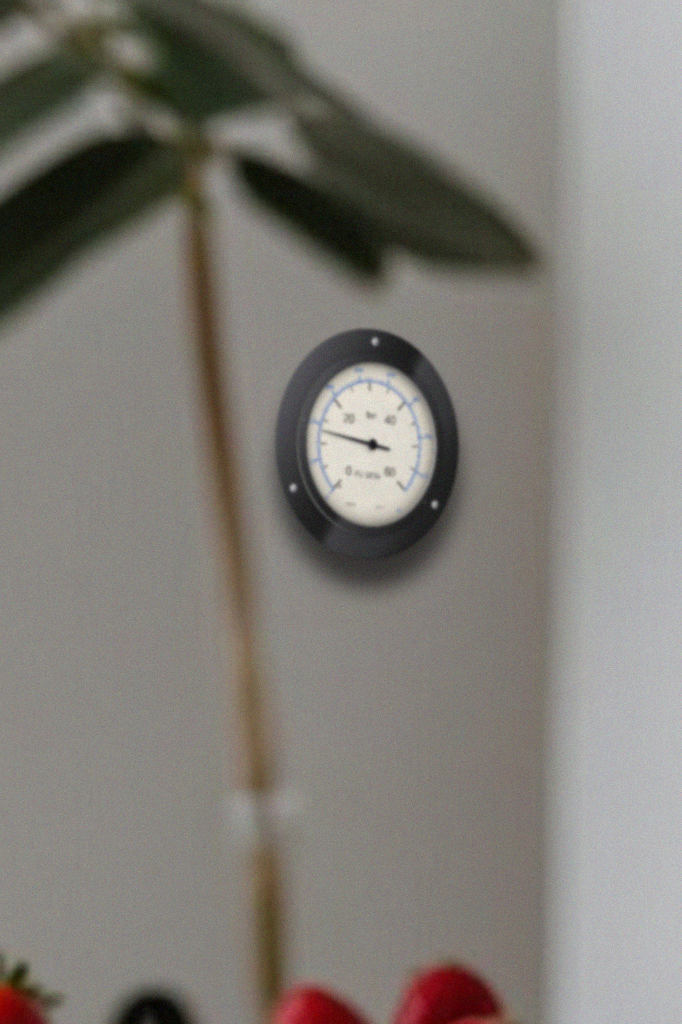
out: **12.5** bar
